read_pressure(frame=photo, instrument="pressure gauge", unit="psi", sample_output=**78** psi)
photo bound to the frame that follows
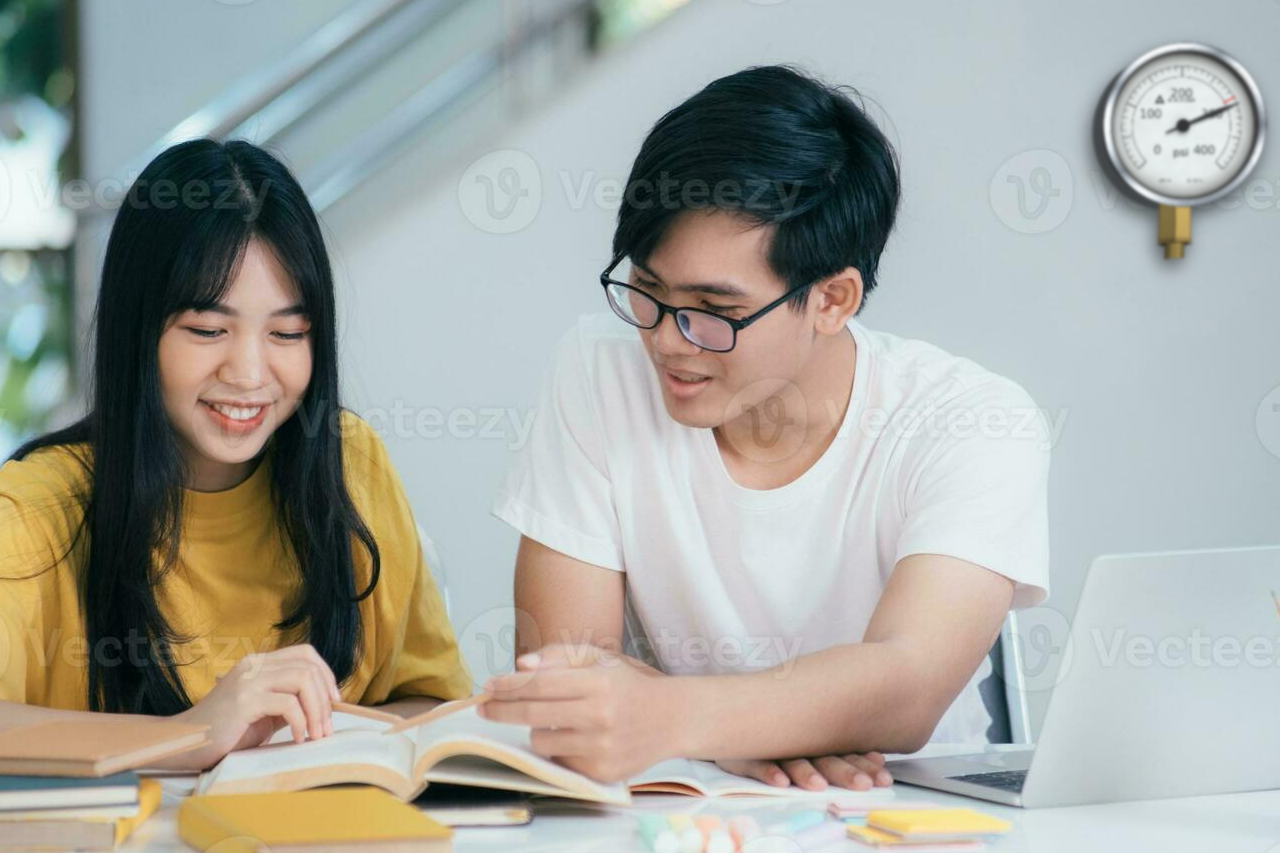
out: **300** psi
